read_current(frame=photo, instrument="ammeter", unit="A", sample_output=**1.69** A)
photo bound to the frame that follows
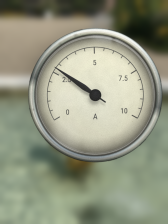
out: **2.75** A
